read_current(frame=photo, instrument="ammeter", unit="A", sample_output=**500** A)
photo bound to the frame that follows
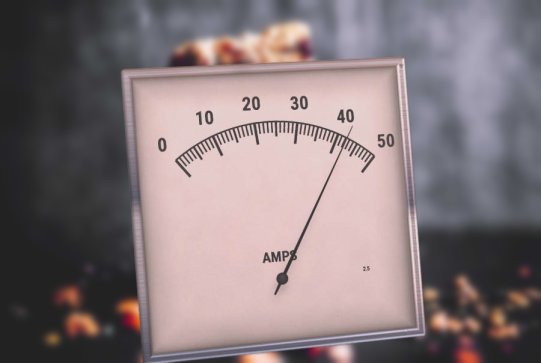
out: **42** A
